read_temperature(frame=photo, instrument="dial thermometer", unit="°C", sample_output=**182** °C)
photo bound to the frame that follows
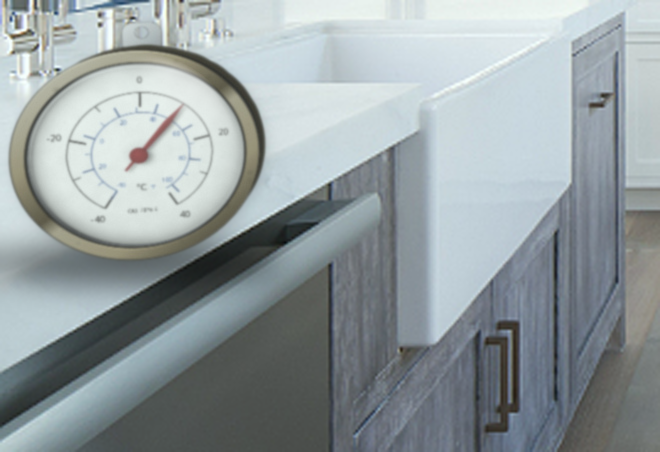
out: **10** °C
